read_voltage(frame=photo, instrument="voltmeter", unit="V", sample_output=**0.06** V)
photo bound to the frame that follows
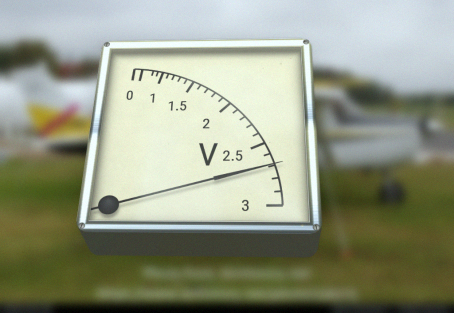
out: **2.7** V
